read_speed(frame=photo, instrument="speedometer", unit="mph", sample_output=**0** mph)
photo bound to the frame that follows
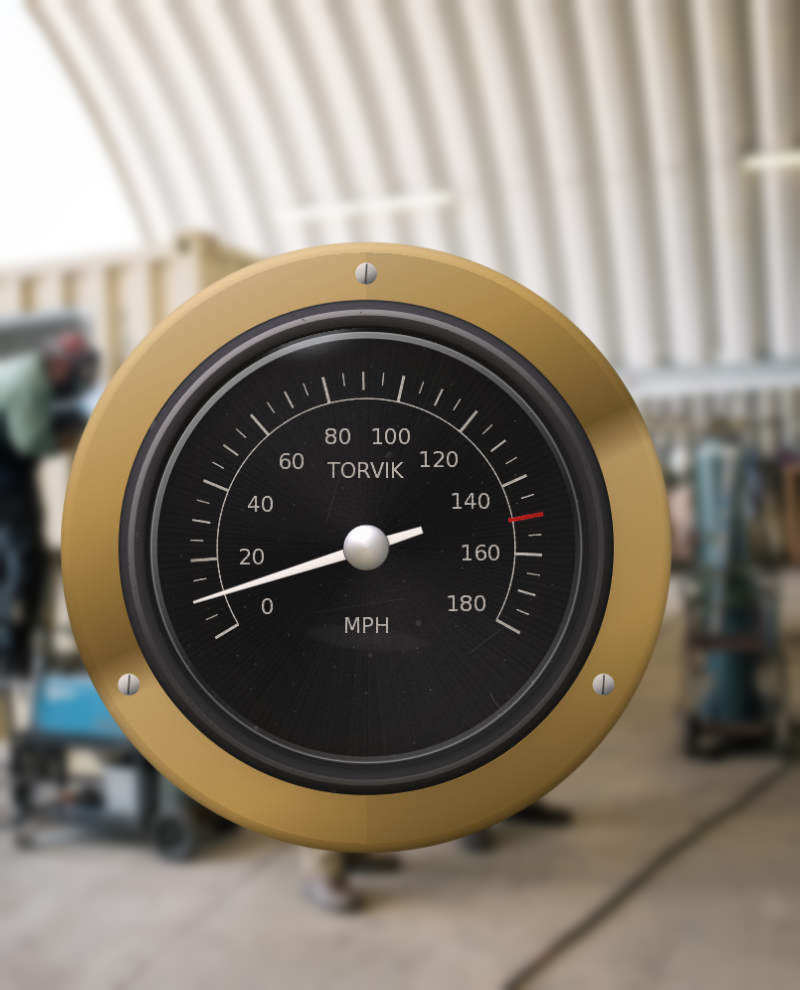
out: **10** mph
